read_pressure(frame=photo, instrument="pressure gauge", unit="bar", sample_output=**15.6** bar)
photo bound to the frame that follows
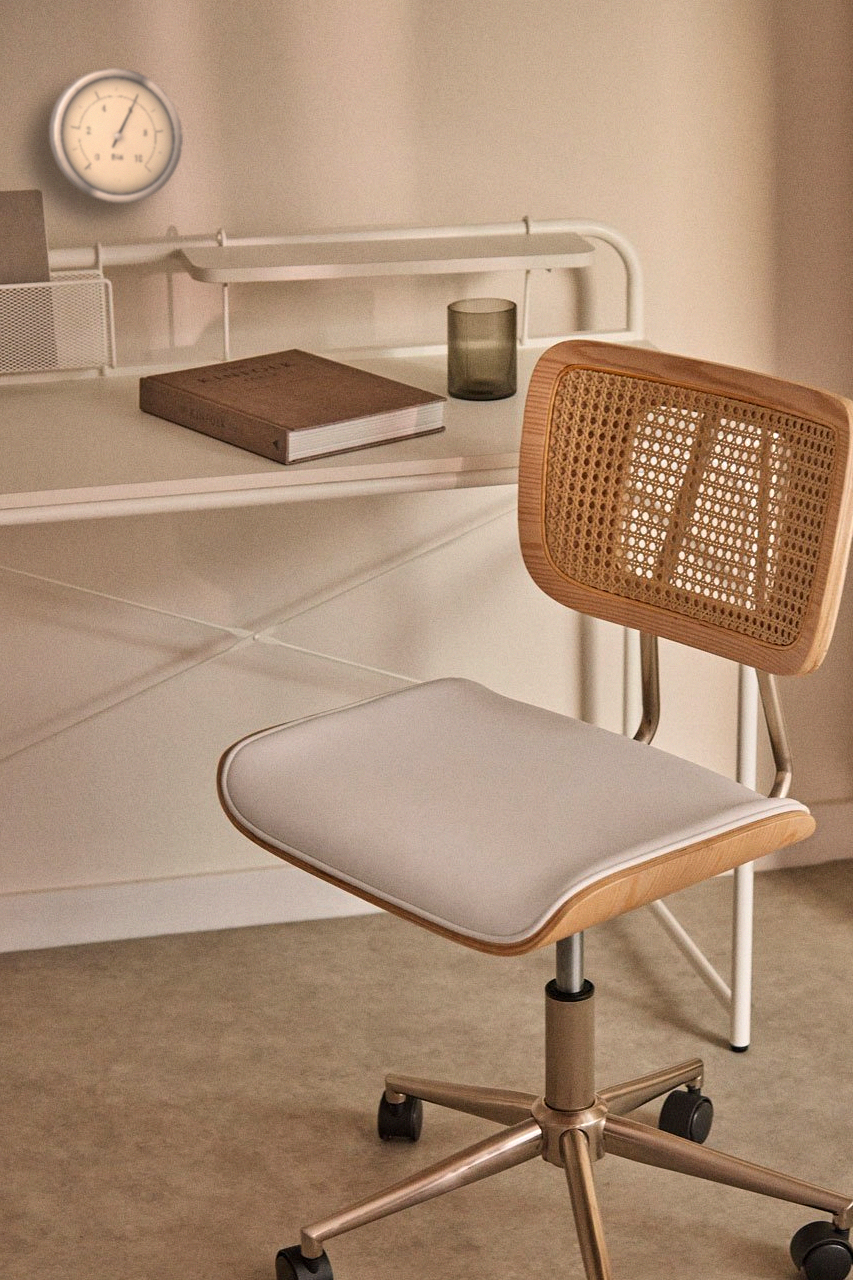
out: **6** bar
